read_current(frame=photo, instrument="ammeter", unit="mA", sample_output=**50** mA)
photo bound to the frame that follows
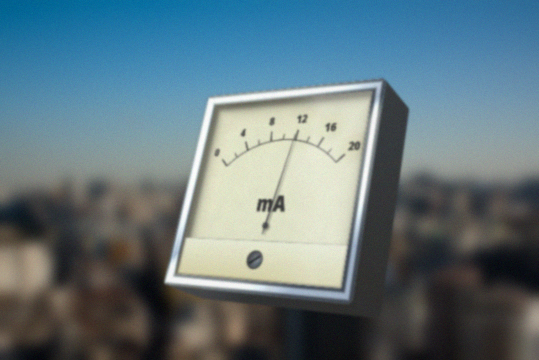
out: **12** mA
